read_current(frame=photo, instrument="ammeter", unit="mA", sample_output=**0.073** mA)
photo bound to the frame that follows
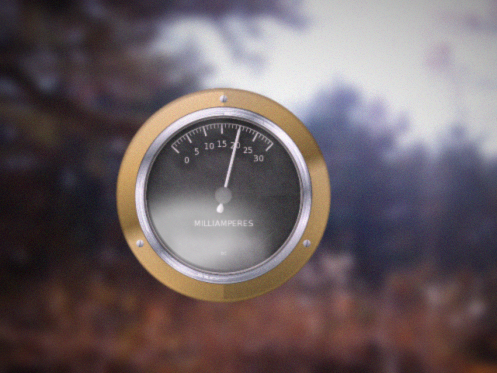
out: **20** mA
